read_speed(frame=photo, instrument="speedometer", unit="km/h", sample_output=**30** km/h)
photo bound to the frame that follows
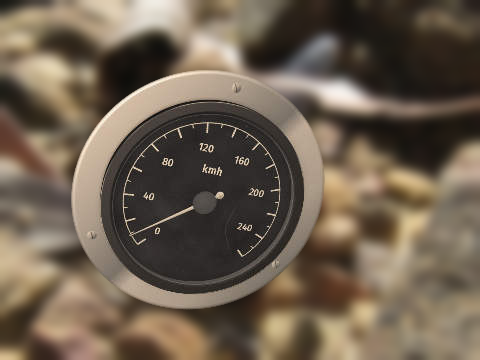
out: **10** km/h
